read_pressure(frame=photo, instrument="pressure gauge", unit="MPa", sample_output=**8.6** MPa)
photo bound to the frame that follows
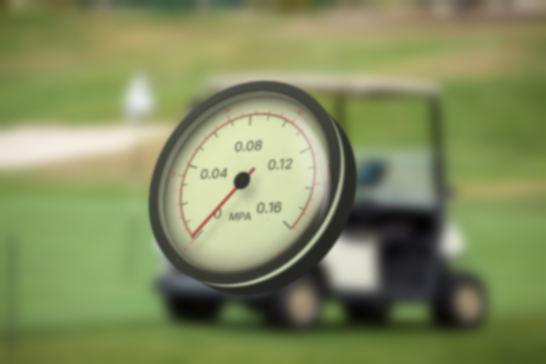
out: **0** MPa
